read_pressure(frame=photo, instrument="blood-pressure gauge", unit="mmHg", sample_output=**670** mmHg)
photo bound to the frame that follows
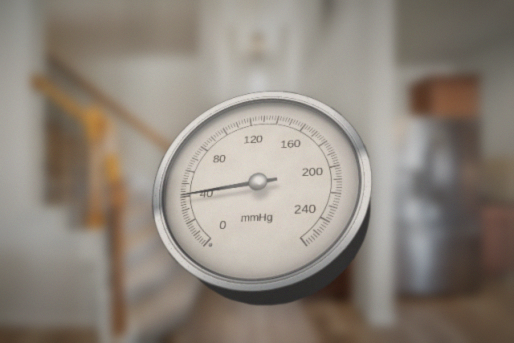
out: **40** mmHg
